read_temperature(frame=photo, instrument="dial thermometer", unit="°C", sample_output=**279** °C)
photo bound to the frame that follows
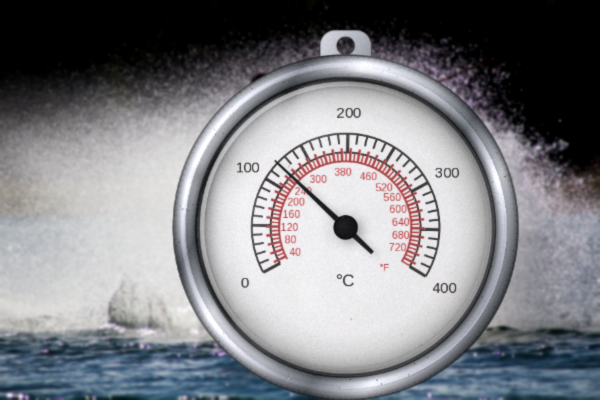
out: **120** °C
